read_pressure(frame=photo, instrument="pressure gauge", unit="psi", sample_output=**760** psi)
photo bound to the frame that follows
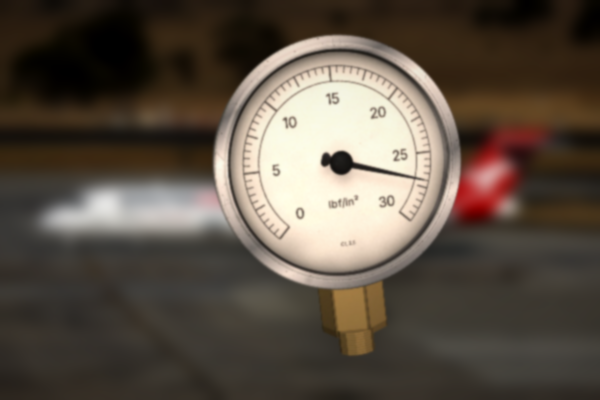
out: **27** psi
